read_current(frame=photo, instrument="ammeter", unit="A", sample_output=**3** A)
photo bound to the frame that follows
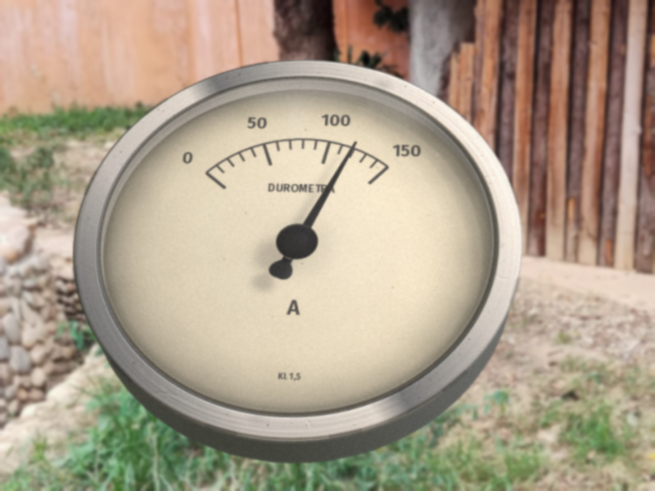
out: **120** A
